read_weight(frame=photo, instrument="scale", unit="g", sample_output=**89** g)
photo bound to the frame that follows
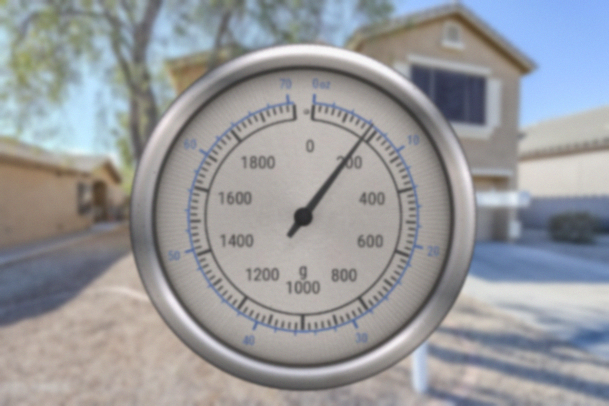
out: **180** g
